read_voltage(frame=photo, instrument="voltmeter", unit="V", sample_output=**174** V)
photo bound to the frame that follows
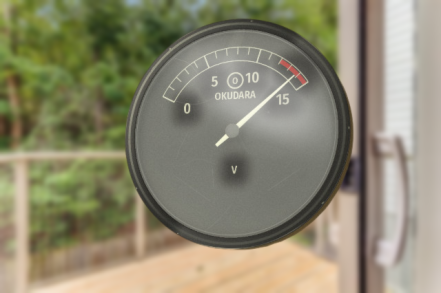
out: **14** V
